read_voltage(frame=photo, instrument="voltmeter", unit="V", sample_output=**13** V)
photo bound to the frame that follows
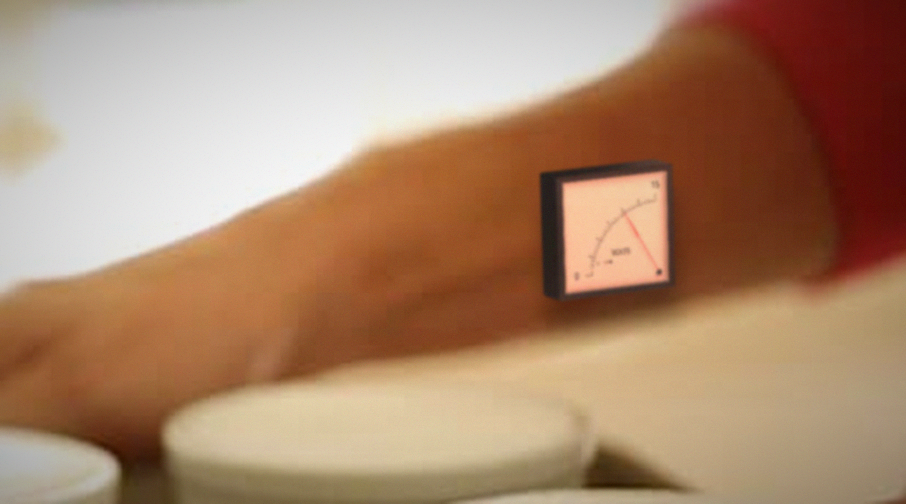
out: **10** V
